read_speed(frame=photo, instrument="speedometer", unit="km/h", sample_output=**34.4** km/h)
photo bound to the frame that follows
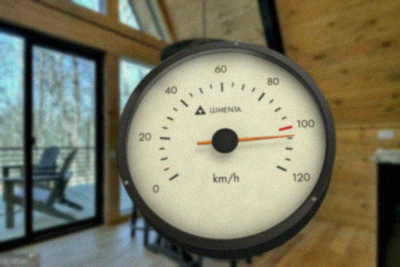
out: **105** km/h
